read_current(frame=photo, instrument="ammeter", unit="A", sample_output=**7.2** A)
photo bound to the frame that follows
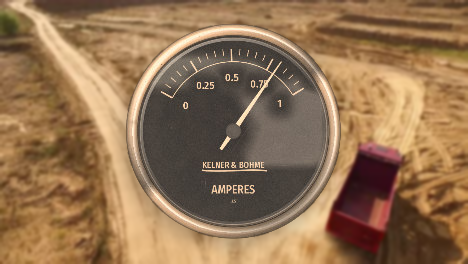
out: **0.8** A
